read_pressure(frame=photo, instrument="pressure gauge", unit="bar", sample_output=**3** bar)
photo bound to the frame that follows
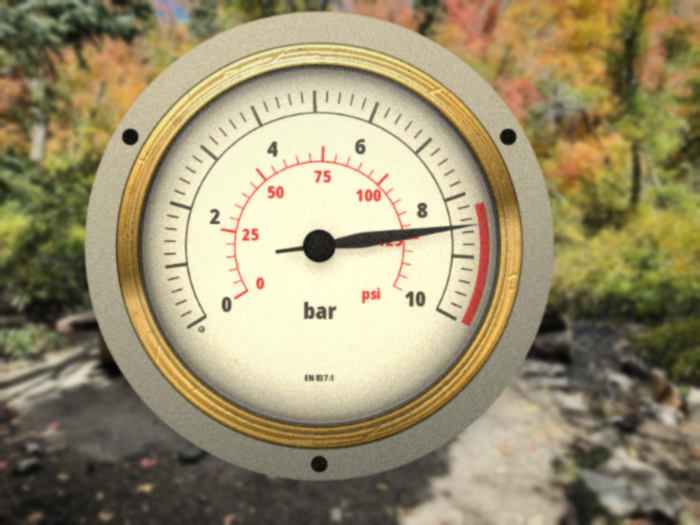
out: **8.5** bar
